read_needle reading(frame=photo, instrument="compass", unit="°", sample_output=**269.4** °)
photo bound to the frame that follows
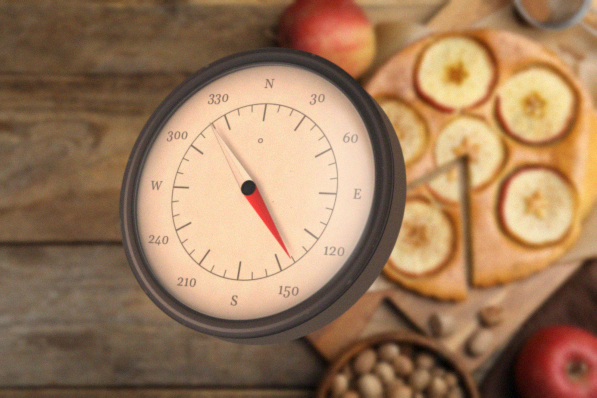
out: **140** °
